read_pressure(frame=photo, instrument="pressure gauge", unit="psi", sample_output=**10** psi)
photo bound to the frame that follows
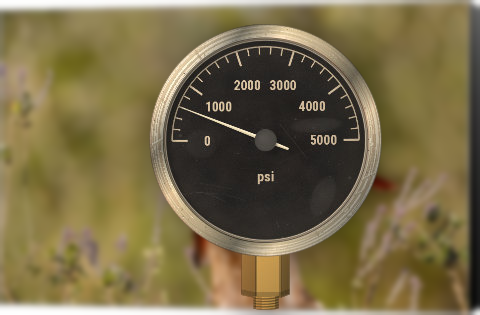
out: **600** psi
